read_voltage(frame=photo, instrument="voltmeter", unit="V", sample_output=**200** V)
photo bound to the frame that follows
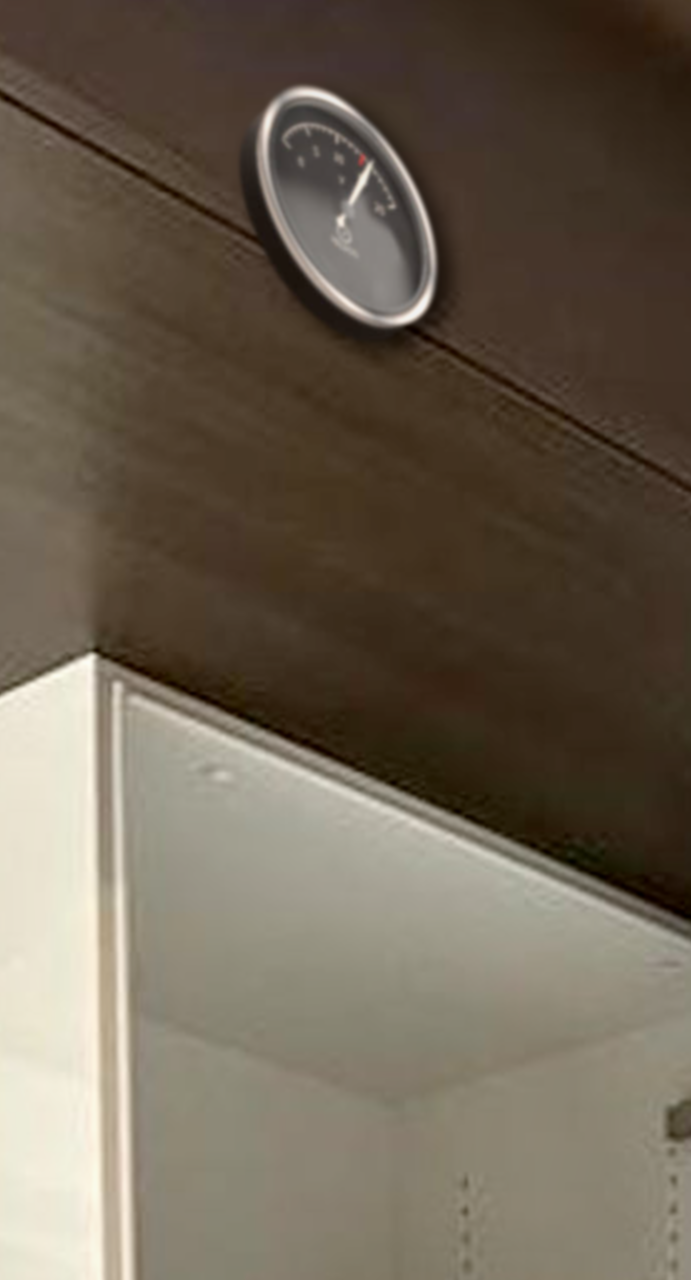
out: **15** V
